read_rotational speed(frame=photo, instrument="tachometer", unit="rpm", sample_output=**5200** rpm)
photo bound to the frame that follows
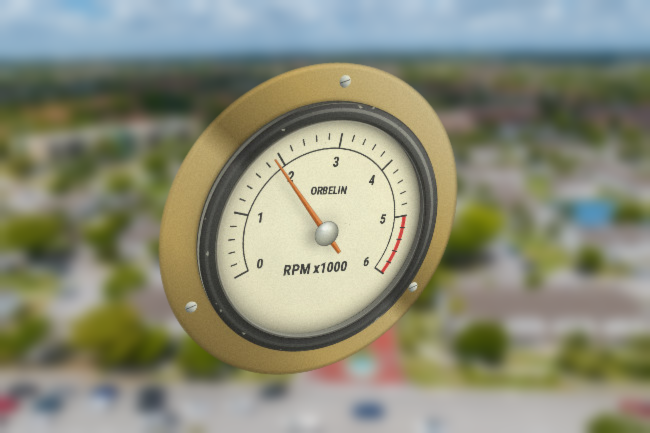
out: **1900** rpm
